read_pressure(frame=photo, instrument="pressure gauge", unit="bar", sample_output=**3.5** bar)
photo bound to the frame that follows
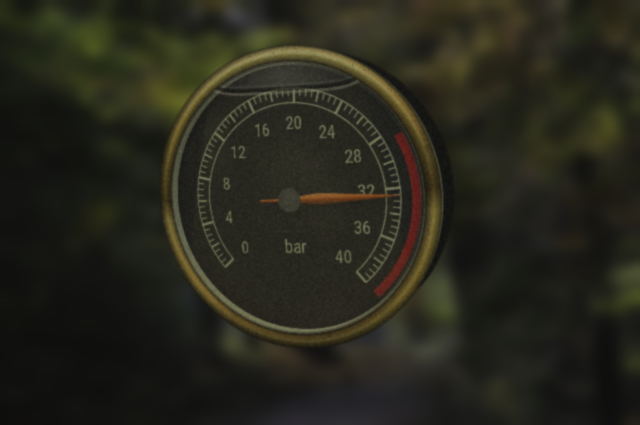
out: **32.5** bar
